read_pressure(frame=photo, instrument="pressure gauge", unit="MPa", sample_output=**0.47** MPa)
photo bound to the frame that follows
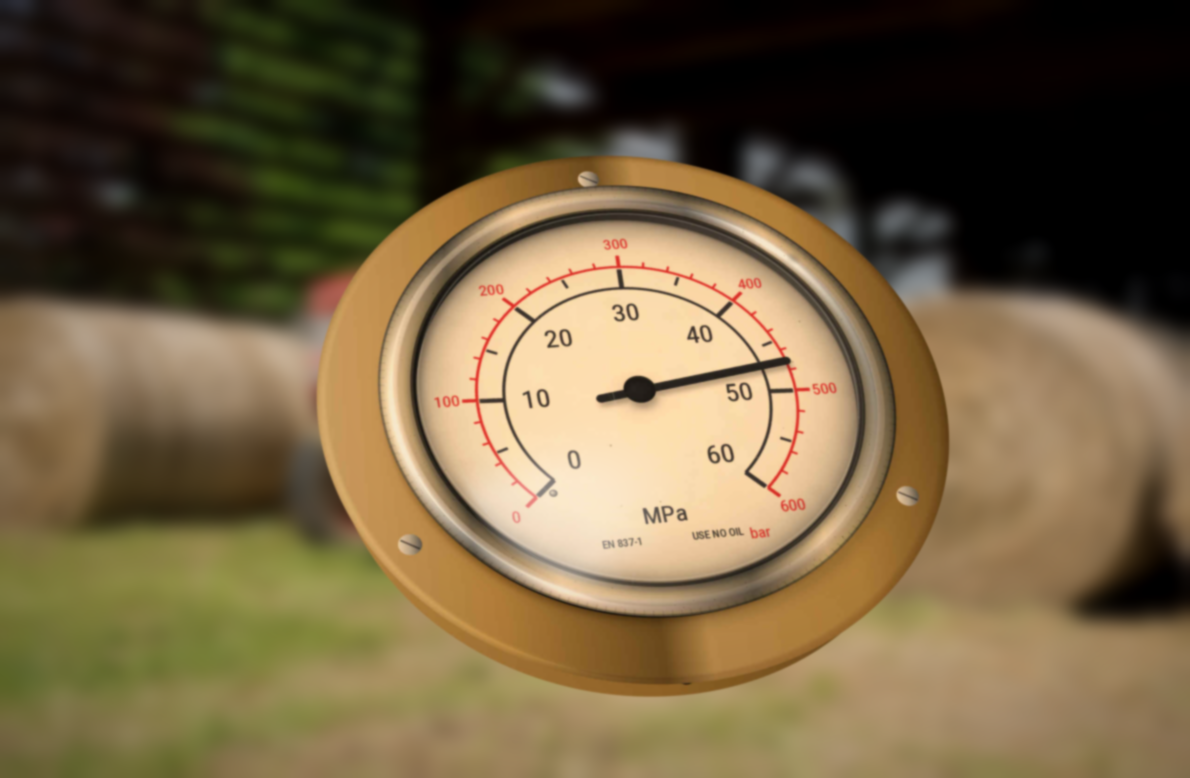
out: **47.5** MPa
